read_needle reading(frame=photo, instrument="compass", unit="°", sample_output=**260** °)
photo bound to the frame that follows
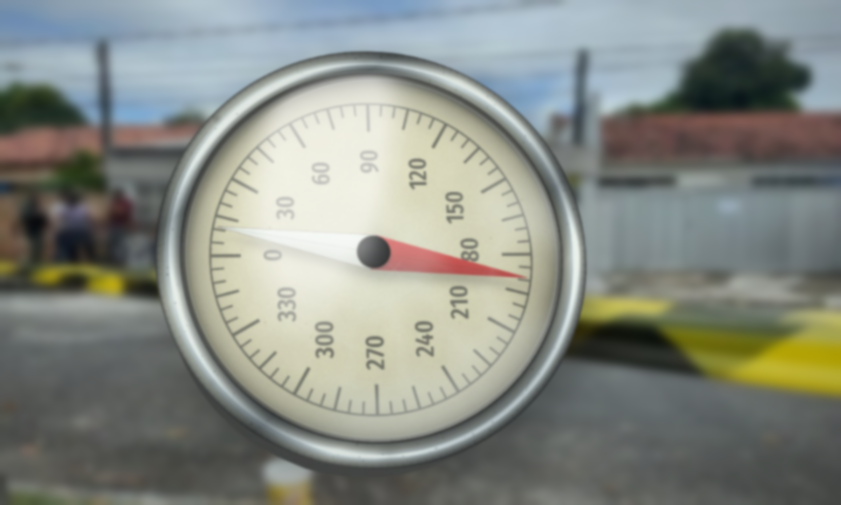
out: **190** °
